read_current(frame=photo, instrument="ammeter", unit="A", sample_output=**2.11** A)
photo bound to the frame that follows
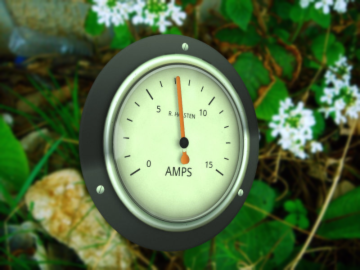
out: **7** A
